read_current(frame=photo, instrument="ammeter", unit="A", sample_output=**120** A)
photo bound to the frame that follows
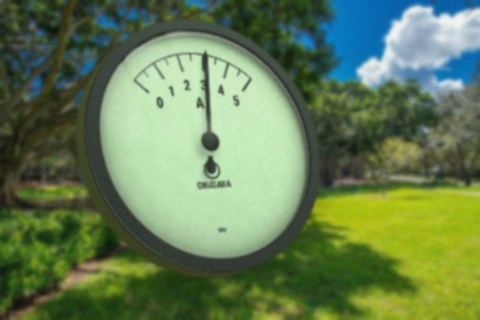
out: **3** A
